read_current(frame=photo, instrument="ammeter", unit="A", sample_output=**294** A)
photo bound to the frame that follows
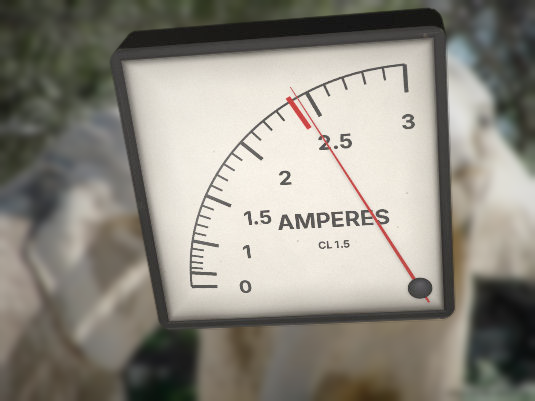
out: **2.45** A
